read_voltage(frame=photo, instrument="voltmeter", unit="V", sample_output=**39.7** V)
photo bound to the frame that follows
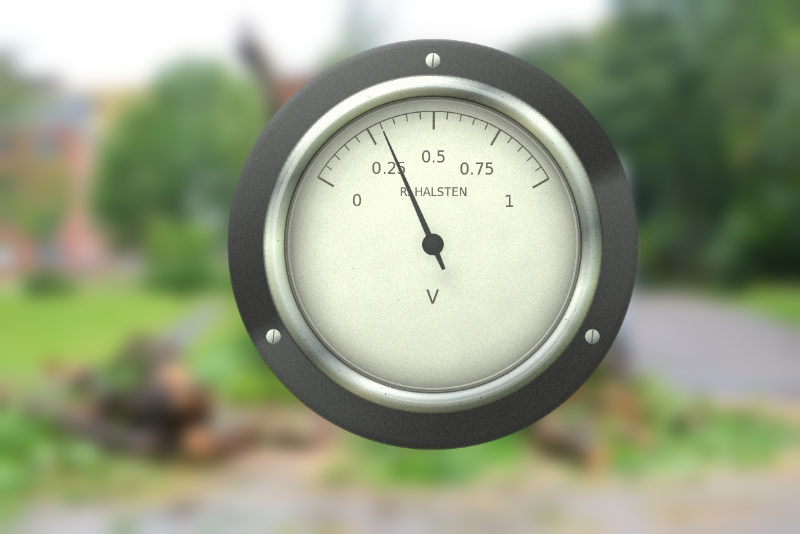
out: **0.3** V
